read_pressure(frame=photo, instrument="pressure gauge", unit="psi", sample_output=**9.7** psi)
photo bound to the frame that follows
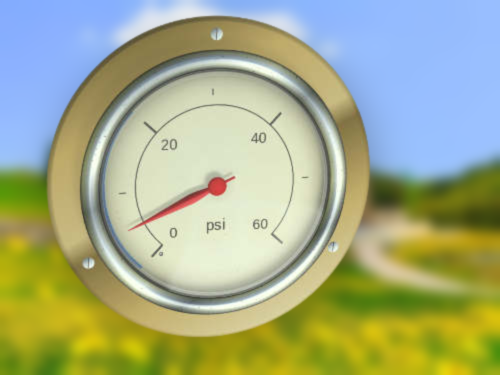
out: **5** psi
